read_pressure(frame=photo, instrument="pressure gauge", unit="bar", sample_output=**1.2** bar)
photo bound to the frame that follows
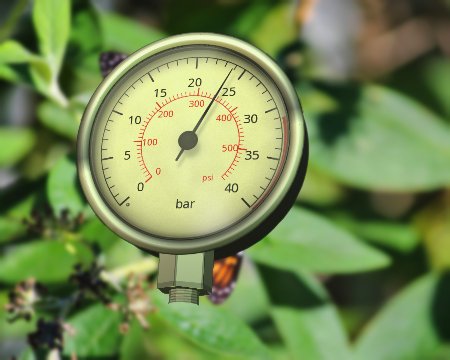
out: **24** bar
